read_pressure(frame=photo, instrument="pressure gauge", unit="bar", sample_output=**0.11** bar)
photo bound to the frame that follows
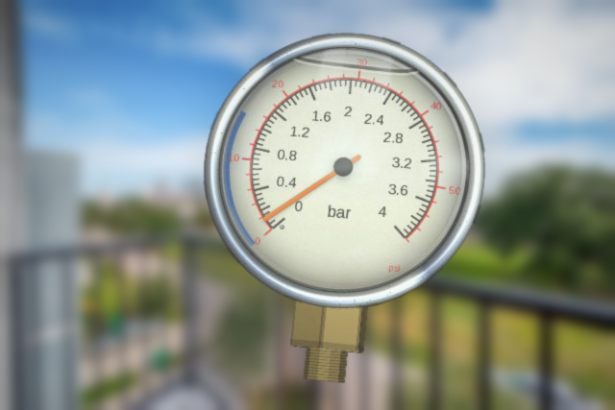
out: **0.1** bar
